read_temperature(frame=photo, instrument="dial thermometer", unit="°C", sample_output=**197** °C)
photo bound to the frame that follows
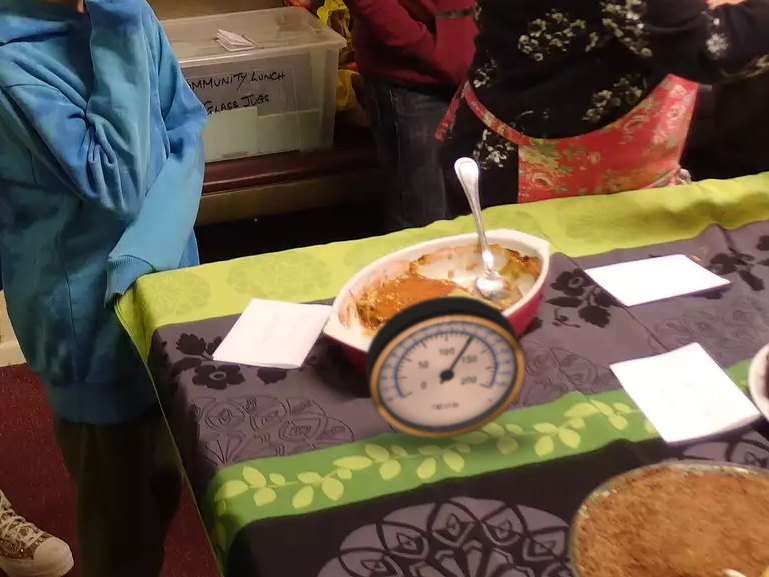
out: **125** °C
